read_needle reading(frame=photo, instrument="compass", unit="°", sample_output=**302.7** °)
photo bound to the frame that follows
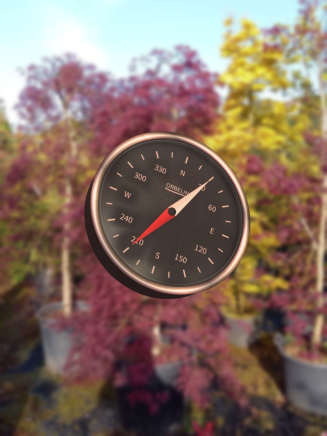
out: **210** °
